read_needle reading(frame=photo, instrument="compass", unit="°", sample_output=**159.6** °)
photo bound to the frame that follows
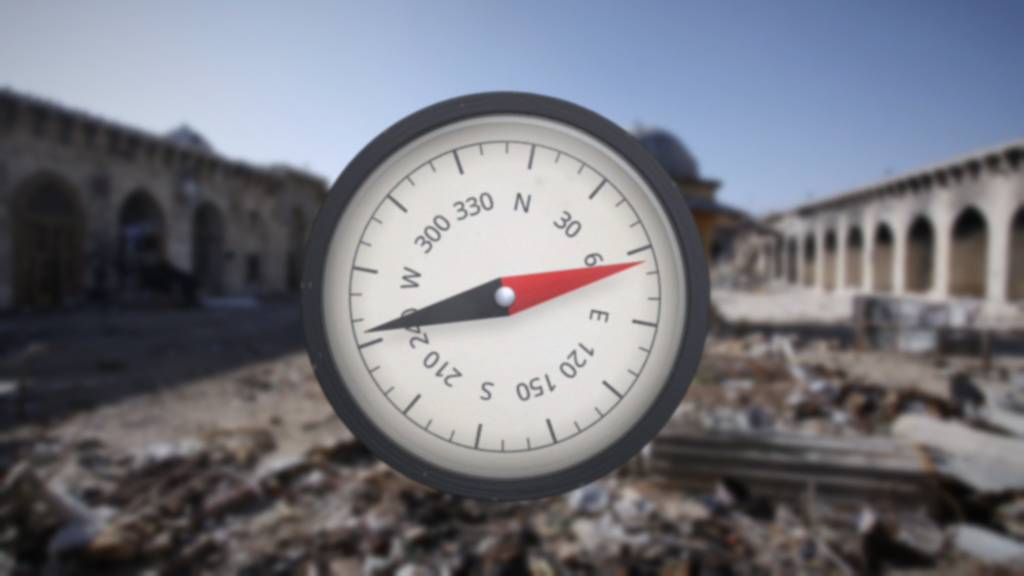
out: **65** °
